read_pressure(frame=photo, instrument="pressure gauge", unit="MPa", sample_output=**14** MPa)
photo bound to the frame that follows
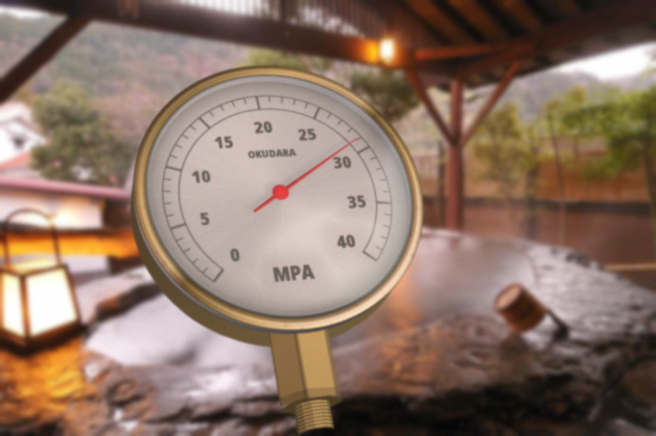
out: **29** MPa
